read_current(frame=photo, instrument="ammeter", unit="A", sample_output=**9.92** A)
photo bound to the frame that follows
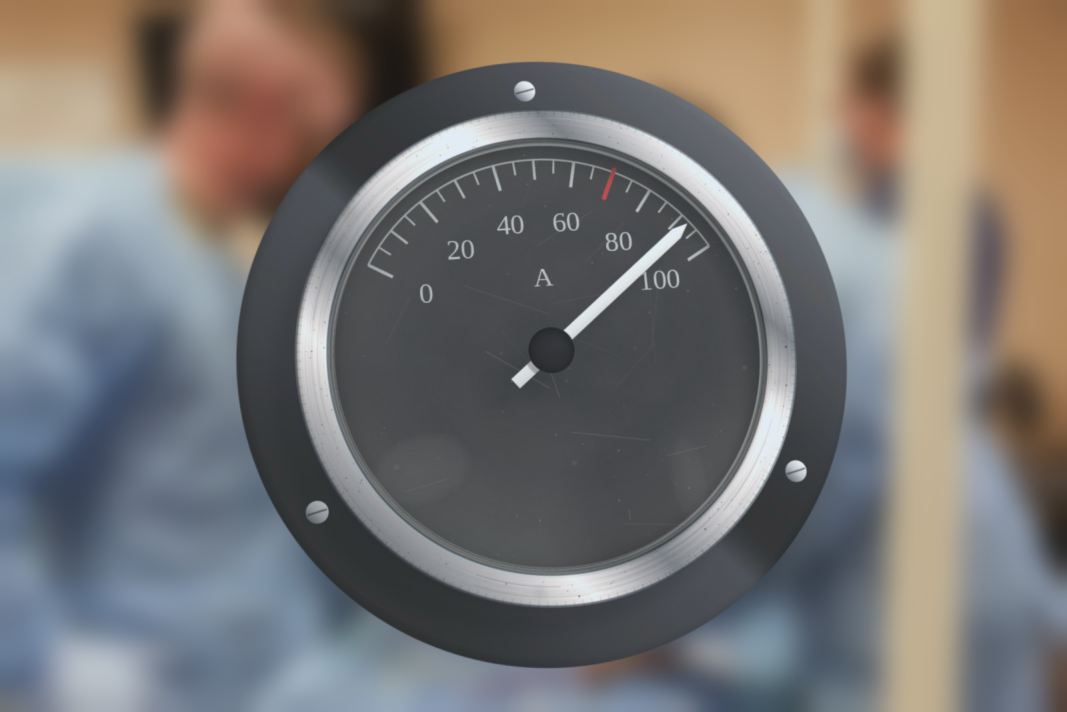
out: **92.5** A
